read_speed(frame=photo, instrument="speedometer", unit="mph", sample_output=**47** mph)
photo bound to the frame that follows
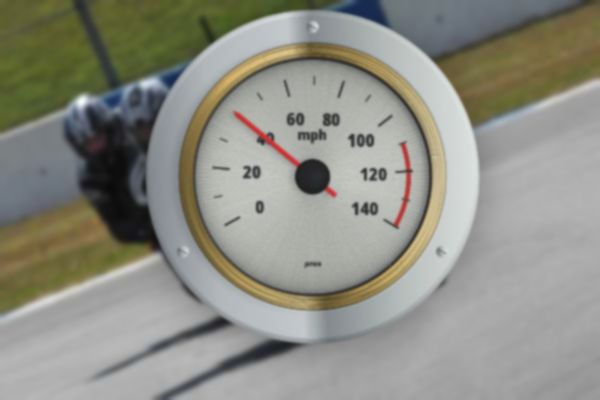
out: **40** mph
